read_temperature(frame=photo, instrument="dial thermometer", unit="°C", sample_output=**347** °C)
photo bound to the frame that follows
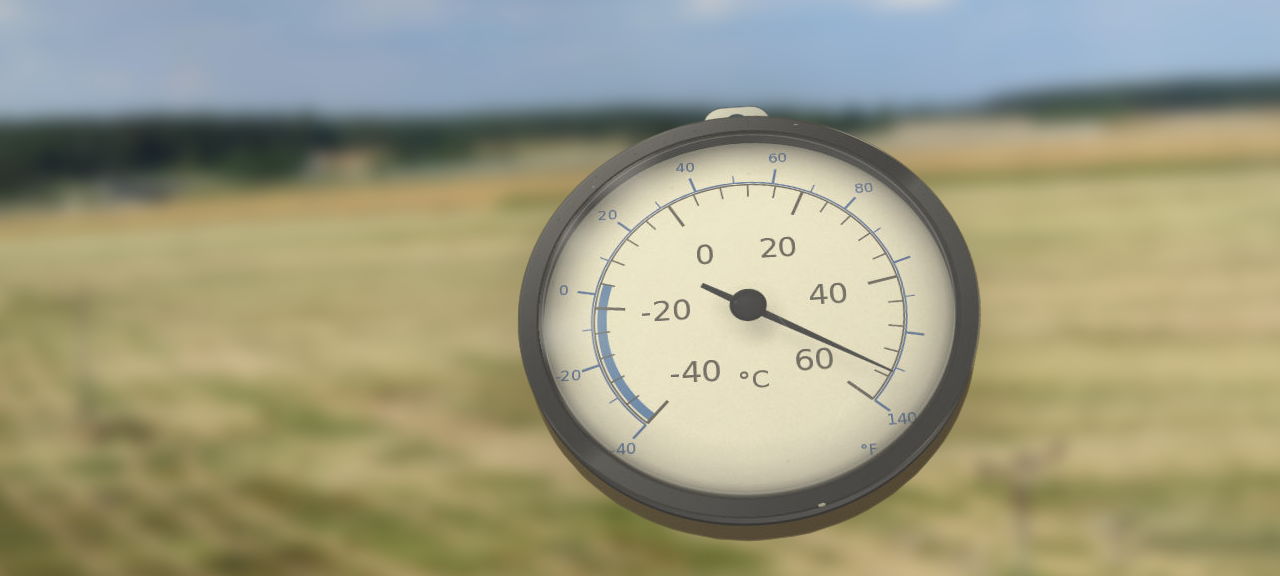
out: **56** °C
